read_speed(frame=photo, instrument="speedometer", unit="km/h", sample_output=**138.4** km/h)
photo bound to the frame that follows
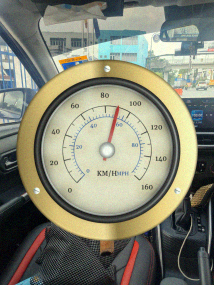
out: **90** km/h
